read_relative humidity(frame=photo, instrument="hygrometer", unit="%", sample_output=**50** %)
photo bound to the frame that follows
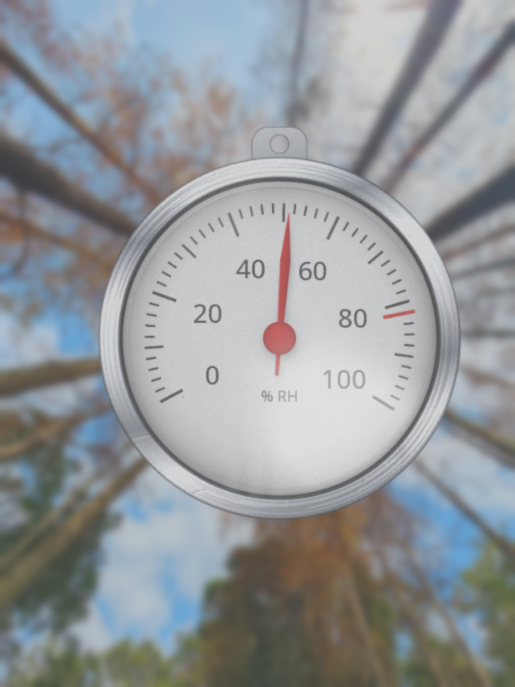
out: **51** %
